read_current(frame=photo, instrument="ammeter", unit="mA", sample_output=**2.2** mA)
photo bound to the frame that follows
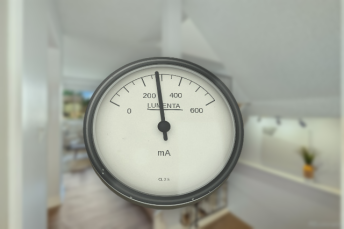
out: **275** mA
